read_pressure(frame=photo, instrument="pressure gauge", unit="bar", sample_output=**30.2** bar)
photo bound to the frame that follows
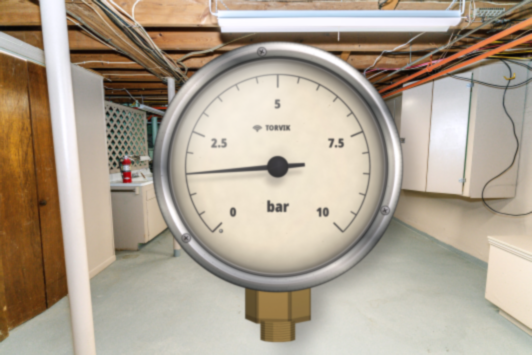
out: **1.5** bar
